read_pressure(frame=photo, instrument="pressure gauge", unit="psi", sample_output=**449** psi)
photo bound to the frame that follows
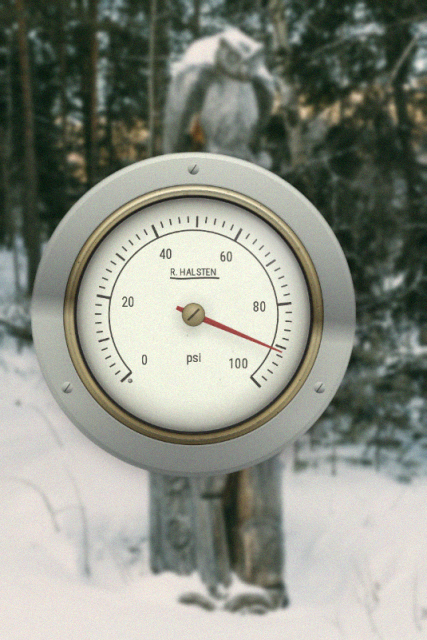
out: **91** psi
